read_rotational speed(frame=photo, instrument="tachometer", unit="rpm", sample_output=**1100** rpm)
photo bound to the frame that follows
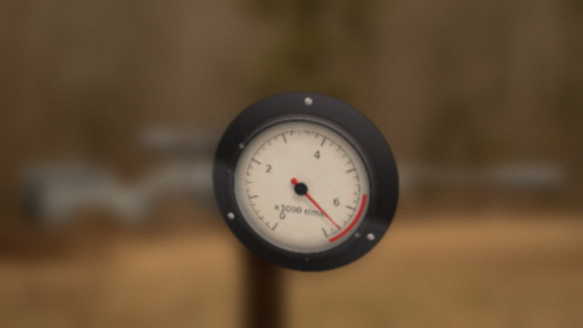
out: **6600** rpm
